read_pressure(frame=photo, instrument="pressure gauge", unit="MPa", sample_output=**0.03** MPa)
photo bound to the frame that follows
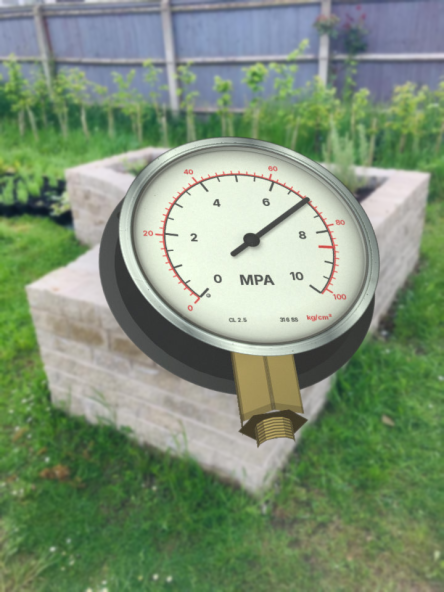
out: **7** MPa
